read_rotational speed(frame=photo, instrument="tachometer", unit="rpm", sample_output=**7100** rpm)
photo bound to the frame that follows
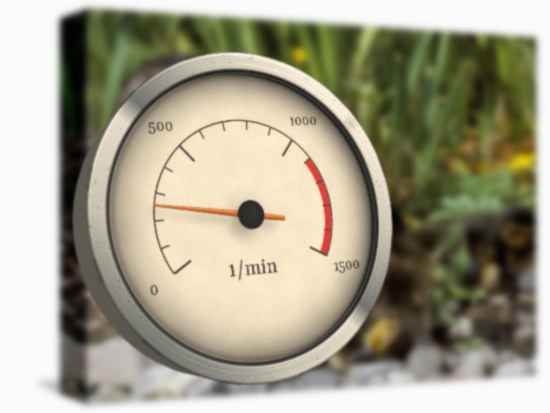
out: **250** rpm
